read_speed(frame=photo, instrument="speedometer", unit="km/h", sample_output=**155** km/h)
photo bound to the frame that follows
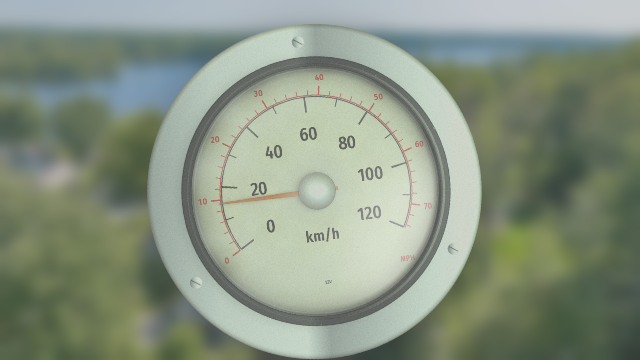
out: **15** km/h
